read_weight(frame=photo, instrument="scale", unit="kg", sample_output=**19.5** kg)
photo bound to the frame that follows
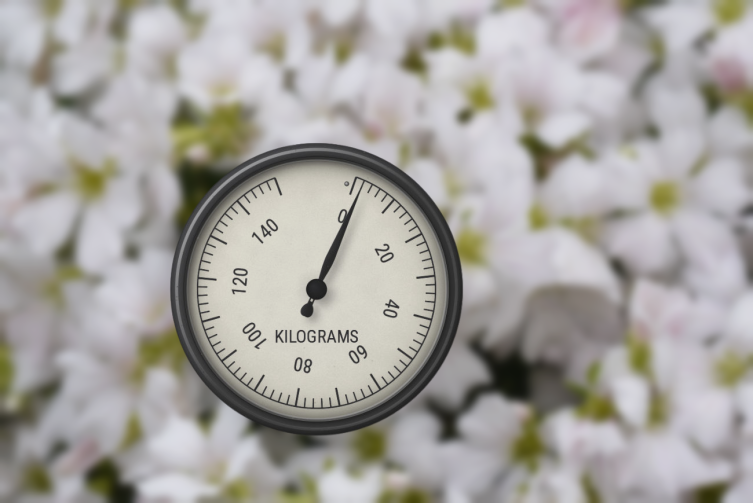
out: **2** kg
